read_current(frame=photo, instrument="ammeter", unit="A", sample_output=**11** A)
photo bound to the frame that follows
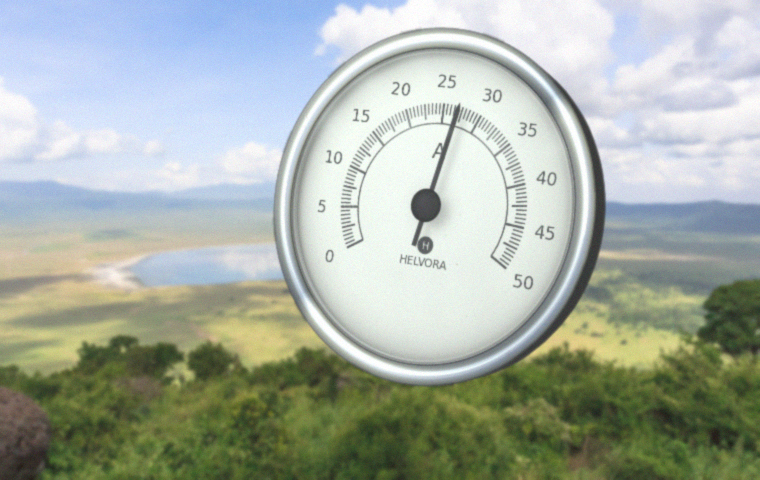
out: **27.5** A
